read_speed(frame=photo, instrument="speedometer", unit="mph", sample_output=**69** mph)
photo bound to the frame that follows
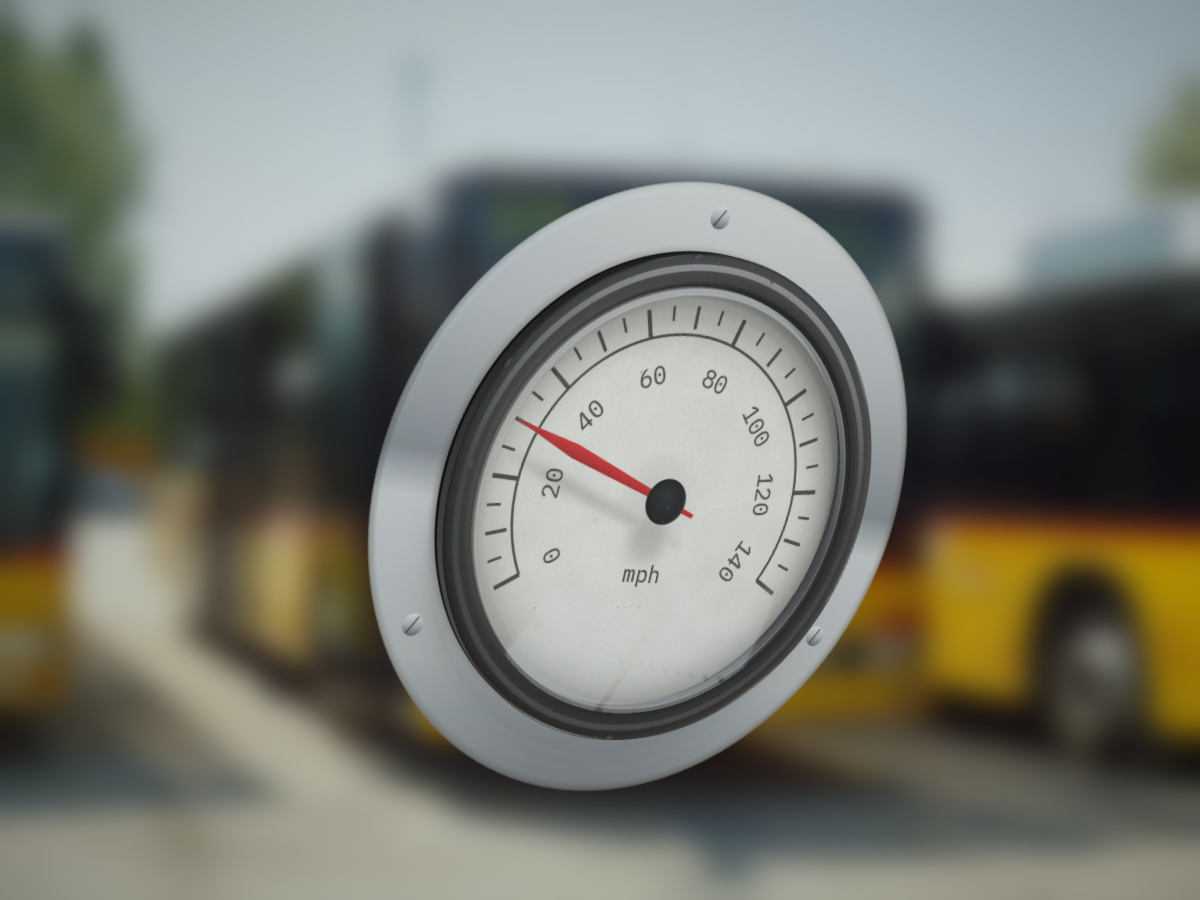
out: **30** mph
